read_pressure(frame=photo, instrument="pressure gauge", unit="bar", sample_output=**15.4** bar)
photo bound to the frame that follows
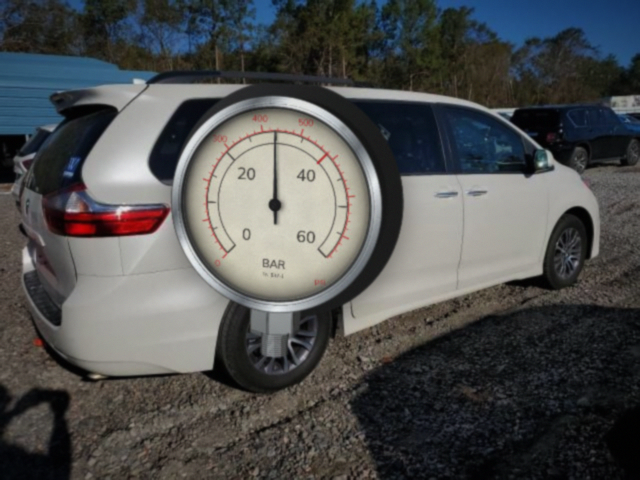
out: **30** bar
